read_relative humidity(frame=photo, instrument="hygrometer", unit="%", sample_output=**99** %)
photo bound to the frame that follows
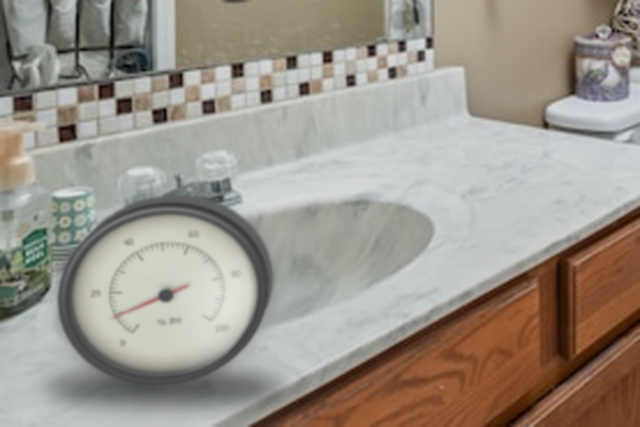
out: **10** %
